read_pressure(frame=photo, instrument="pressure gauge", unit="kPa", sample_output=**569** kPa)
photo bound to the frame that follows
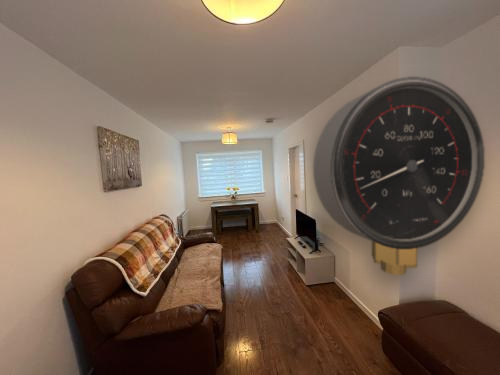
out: **15** kPa
